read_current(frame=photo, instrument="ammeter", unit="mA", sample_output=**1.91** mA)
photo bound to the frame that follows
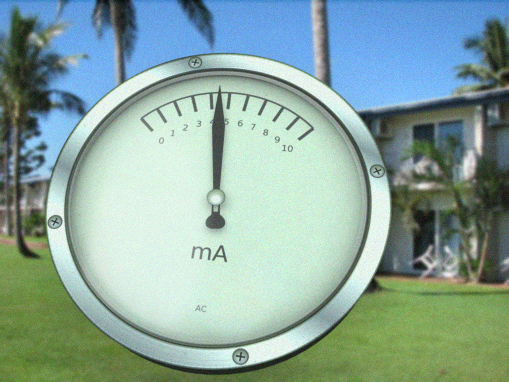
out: **4.5** mA
